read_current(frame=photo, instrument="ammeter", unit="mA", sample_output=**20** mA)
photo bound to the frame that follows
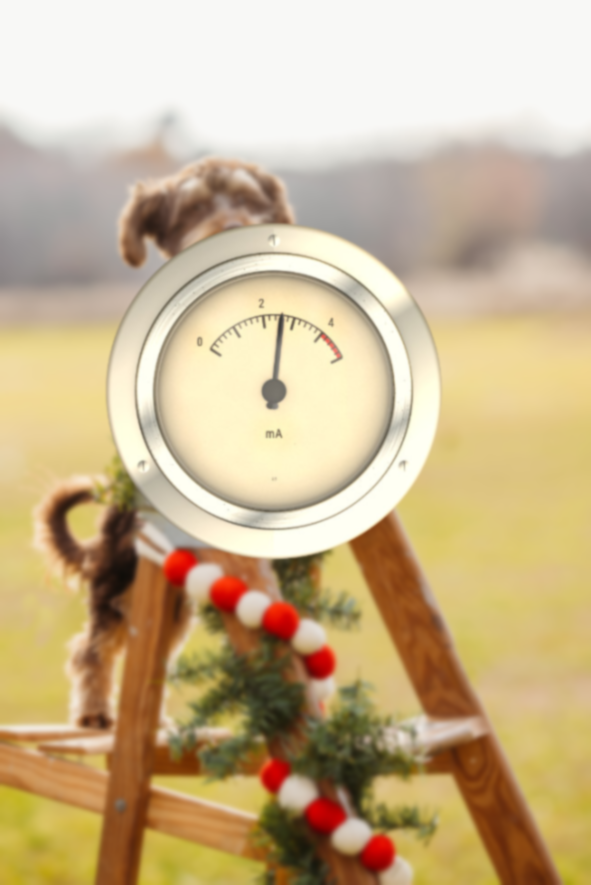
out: **2.6** mA
